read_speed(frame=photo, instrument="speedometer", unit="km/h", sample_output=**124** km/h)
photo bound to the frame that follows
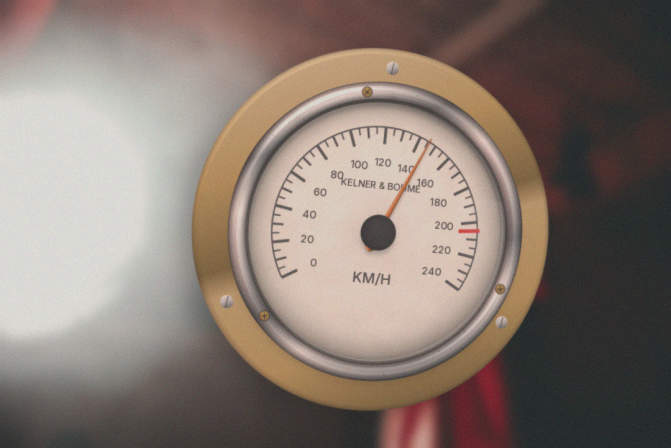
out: **145** km/h
